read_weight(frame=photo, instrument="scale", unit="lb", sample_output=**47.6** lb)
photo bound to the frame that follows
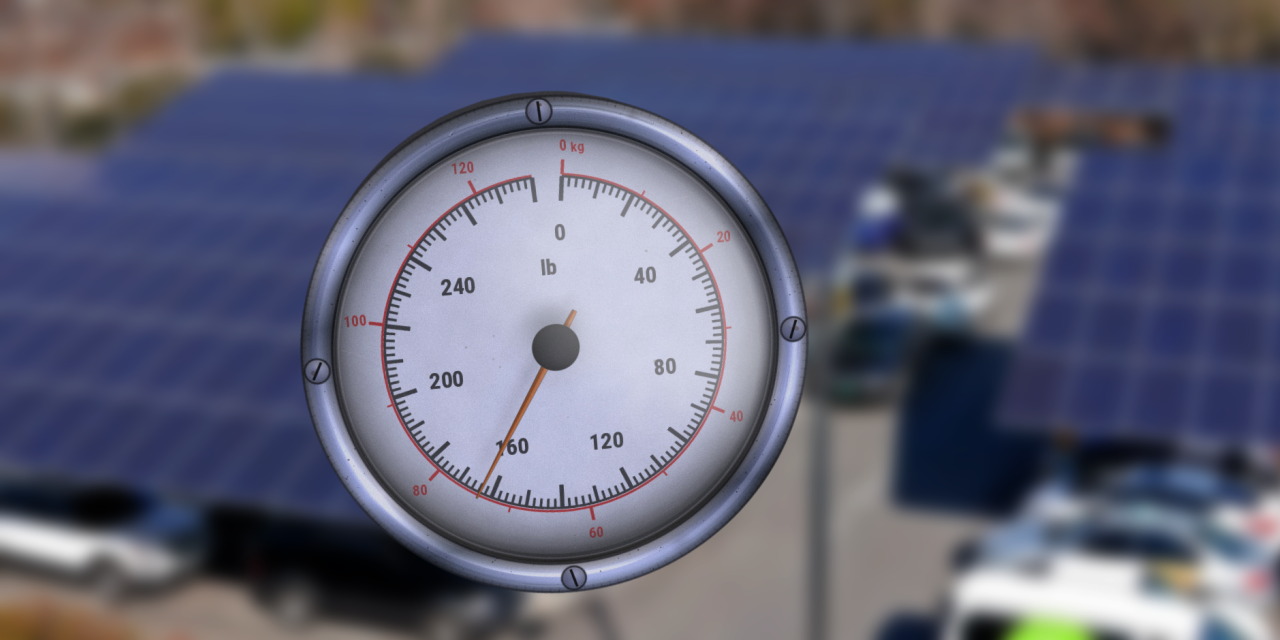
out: **164** lb
